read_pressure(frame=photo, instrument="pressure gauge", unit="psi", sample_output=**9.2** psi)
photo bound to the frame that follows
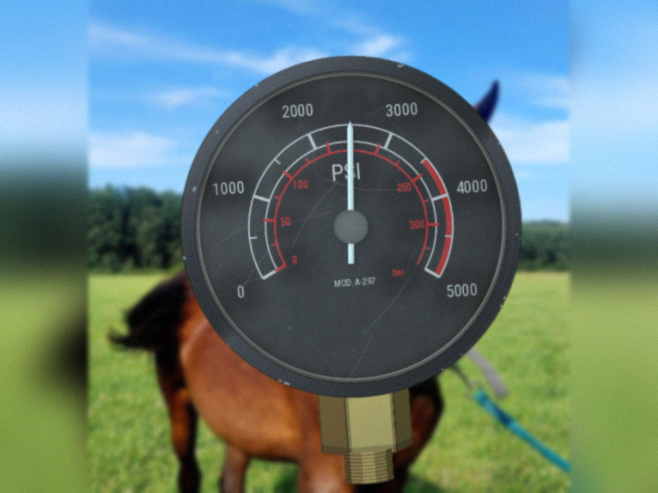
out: **2500** psi
